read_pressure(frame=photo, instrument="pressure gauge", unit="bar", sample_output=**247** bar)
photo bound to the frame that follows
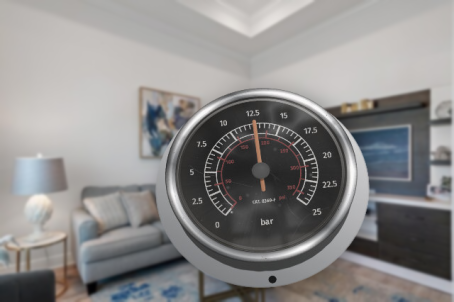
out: **12.5** bar
